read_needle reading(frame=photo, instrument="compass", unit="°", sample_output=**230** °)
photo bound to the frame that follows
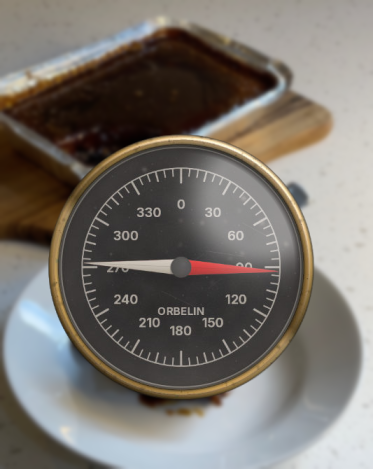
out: **92.5** °
